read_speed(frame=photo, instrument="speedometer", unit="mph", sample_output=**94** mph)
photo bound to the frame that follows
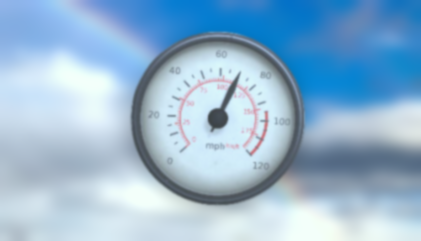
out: **70** mph
